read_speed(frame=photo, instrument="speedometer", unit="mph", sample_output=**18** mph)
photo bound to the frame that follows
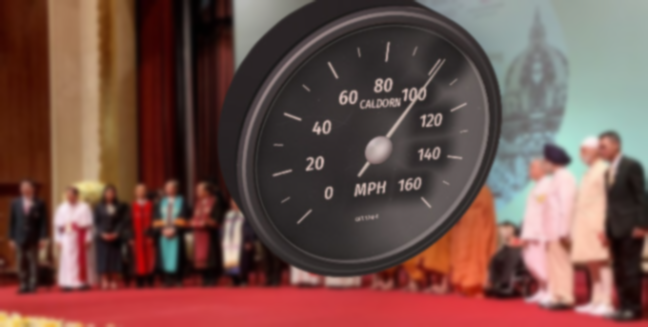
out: **100** mph
